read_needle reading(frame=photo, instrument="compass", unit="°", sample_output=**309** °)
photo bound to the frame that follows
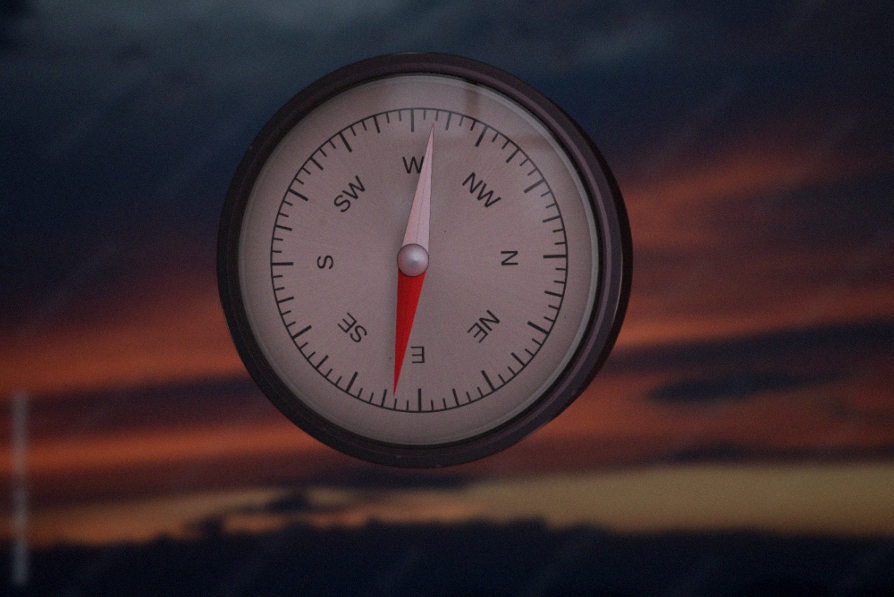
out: **100** °
